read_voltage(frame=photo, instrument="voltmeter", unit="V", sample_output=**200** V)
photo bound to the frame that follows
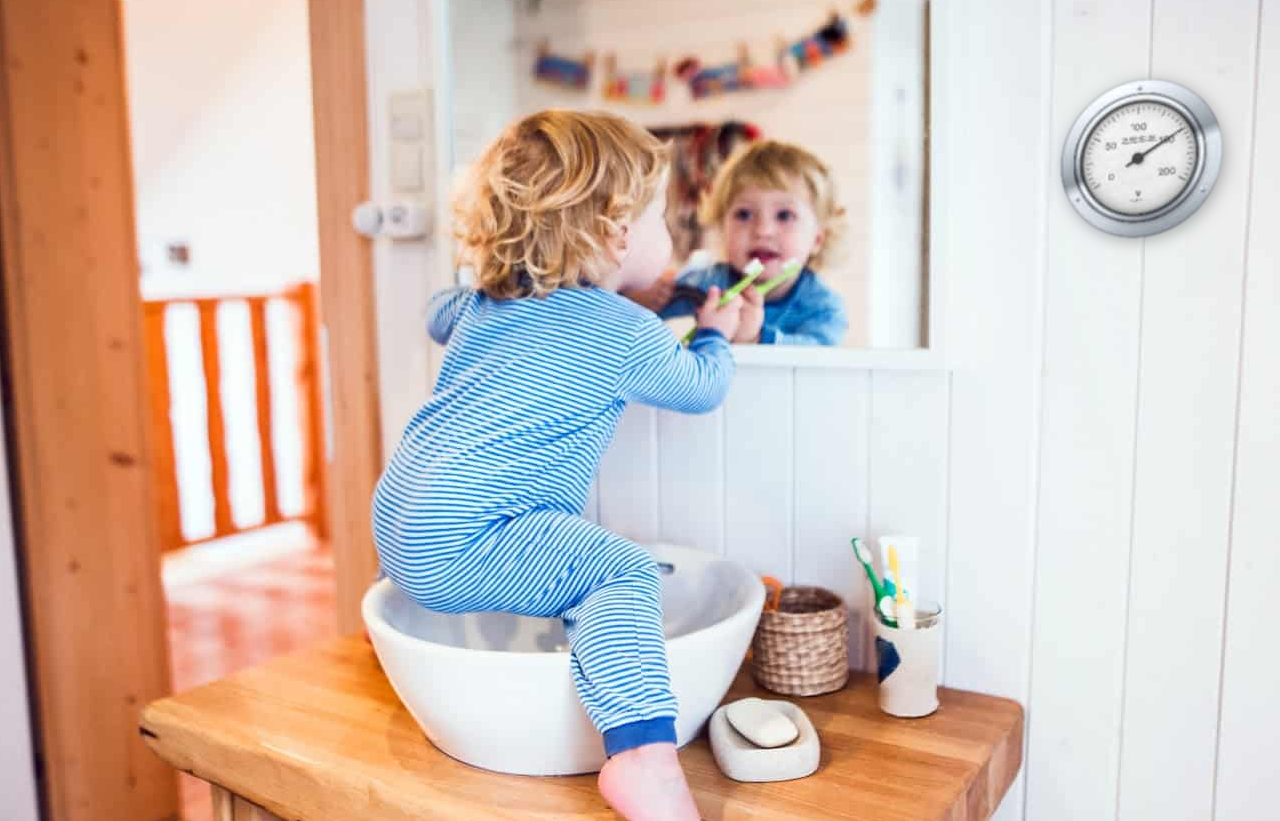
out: **150** V
